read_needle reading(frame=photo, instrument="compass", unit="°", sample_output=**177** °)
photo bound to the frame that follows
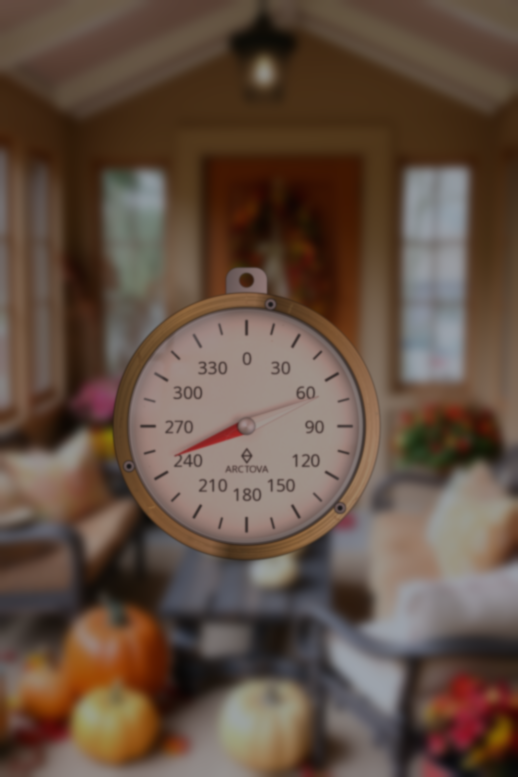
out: **247.5** °
